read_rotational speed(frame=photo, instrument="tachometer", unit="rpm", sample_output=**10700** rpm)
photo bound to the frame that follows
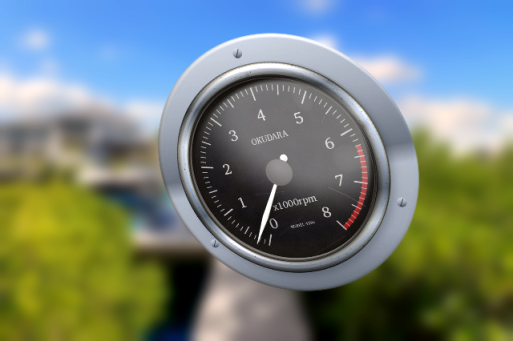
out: **200** rpm
